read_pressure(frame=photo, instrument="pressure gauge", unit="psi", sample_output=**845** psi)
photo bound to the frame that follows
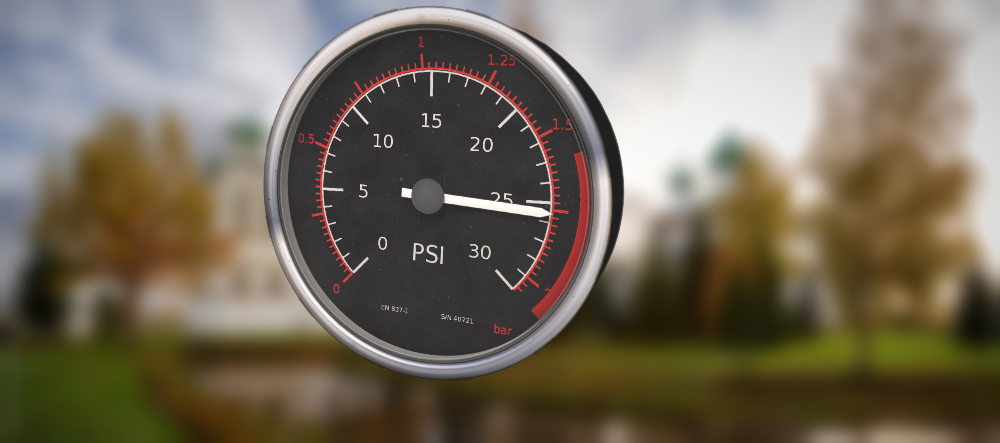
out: **25.5** psi
